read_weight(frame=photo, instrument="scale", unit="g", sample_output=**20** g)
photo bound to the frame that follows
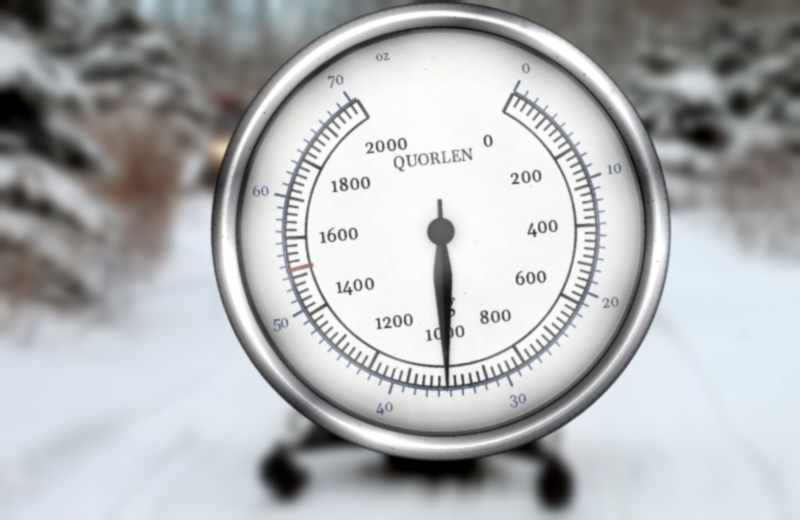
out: **1000** g
